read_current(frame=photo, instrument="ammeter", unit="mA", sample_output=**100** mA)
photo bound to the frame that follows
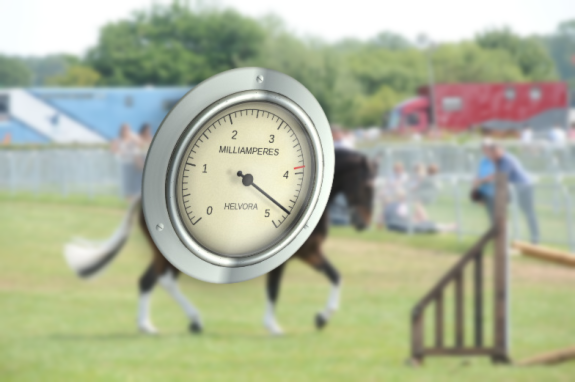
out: **4.7** mA
